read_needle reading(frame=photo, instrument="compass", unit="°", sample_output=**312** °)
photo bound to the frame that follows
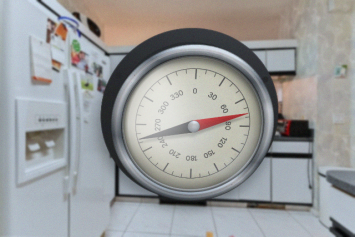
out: **75** °
